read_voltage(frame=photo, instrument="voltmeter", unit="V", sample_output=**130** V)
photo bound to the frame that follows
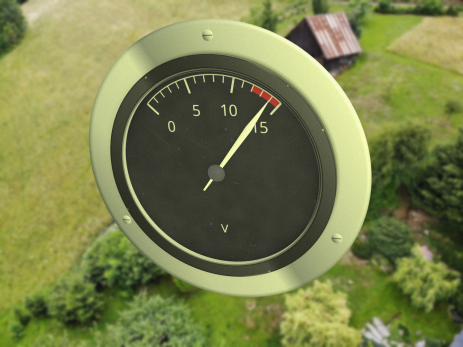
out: **14** V
